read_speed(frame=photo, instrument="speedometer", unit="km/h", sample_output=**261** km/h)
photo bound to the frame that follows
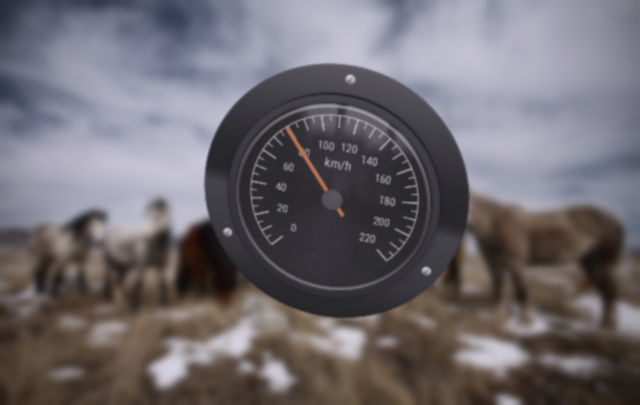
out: **80** km/h
